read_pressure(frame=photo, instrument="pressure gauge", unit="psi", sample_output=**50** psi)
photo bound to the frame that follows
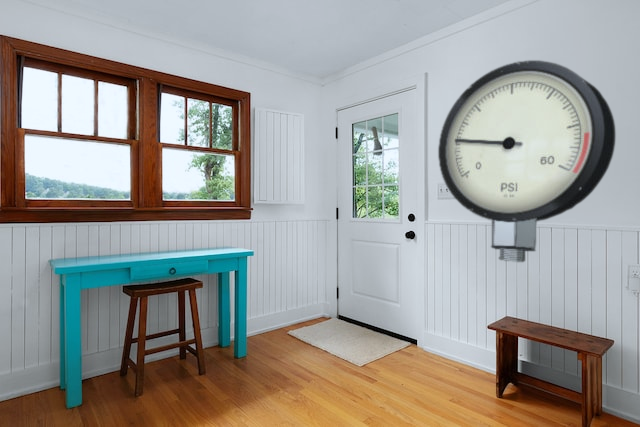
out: **10** psi
